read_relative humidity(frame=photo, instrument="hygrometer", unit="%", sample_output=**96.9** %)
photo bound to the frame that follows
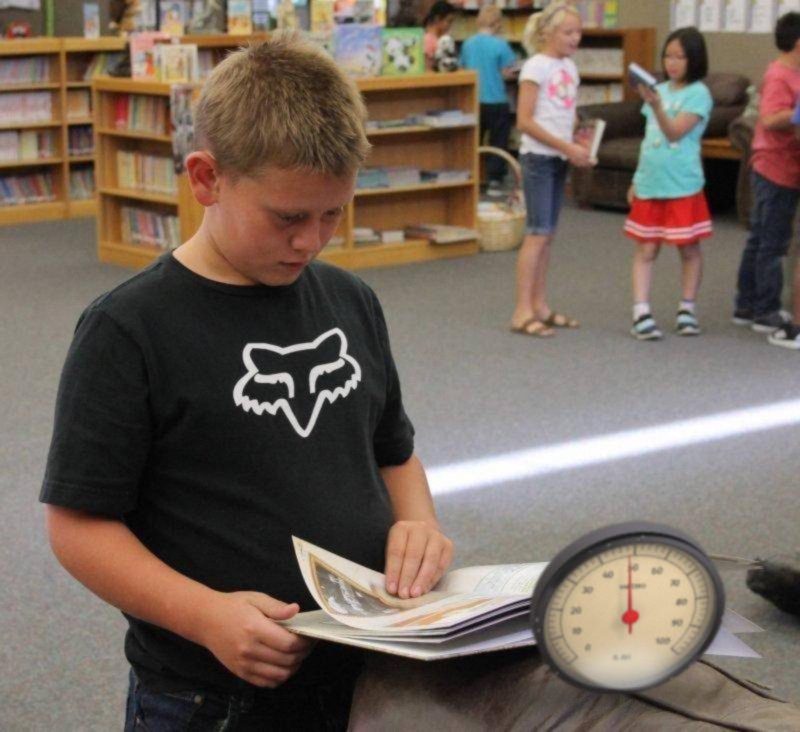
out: **48** %
